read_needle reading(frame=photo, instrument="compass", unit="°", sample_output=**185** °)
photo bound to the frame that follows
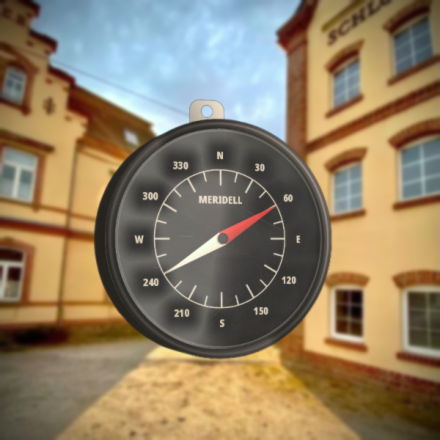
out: **60** °
